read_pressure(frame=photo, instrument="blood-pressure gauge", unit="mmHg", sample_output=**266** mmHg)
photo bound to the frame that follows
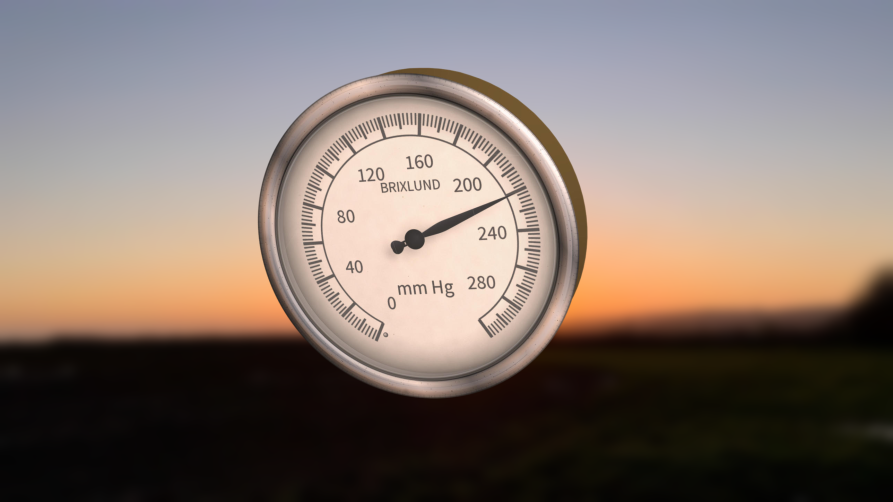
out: **220** mmHg
